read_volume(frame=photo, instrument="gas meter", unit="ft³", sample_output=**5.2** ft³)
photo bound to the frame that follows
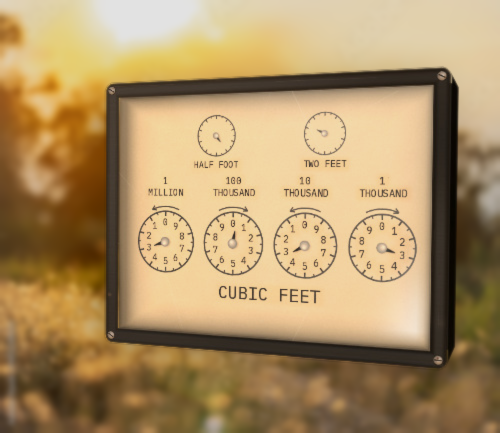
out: **303300** ft³
